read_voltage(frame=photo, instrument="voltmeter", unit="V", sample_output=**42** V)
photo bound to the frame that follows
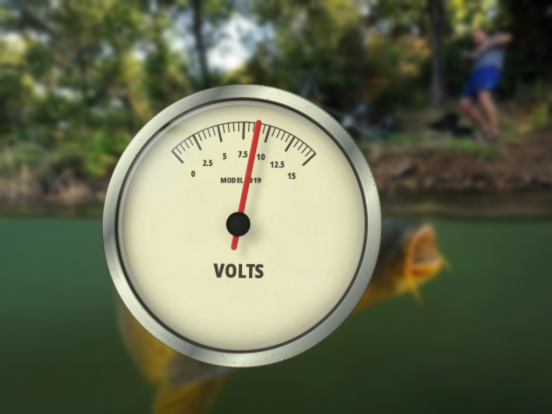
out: **9** V
